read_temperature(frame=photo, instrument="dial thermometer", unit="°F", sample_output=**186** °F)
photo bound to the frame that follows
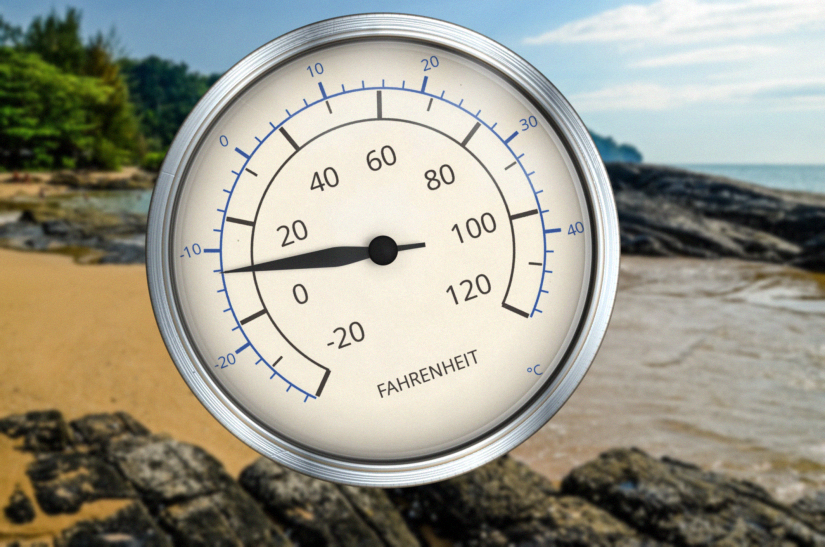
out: **10** °F
